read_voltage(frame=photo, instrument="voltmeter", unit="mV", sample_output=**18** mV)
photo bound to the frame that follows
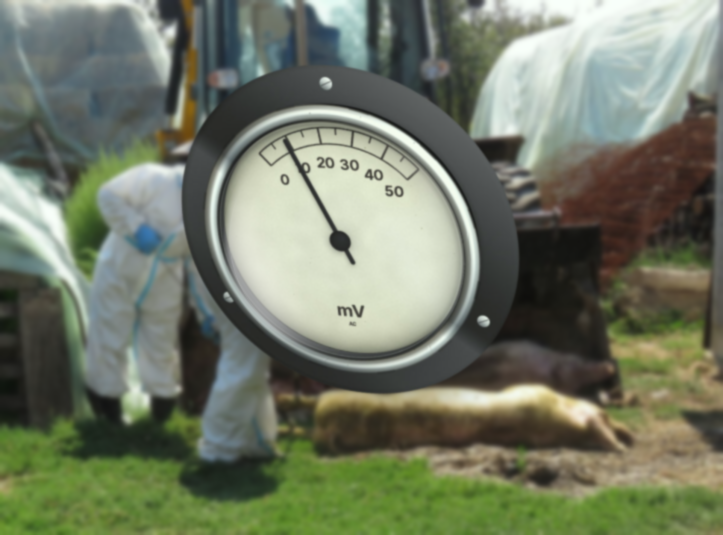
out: **10** mV
